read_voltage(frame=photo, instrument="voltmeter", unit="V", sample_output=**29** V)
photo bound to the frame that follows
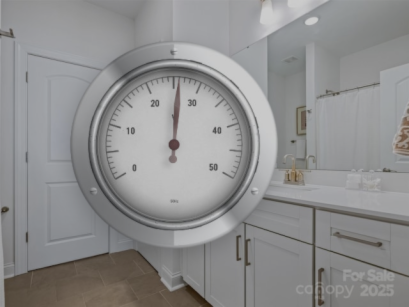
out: **26** V
